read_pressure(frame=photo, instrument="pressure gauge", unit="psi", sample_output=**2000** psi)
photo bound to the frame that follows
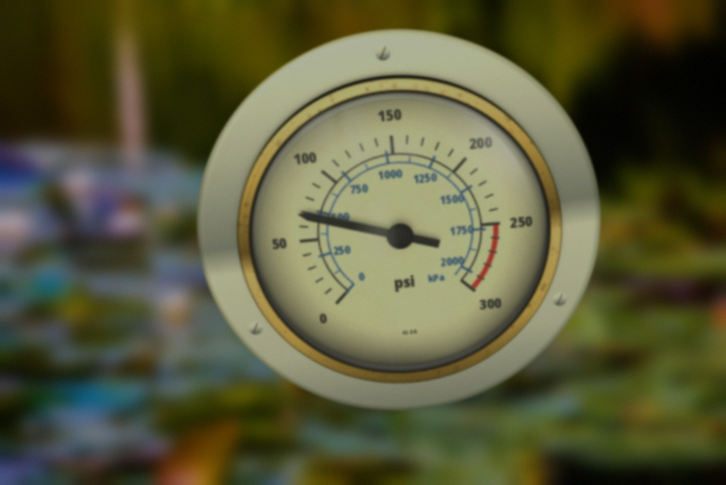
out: **70** psi
